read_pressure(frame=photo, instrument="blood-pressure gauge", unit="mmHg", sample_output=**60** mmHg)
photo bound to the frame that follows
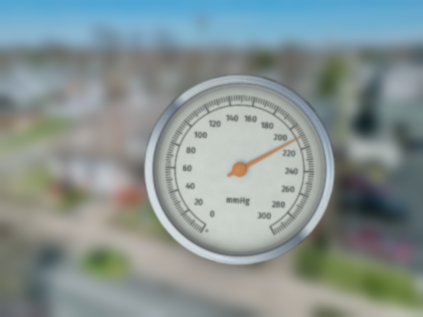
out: **210** mmHg
